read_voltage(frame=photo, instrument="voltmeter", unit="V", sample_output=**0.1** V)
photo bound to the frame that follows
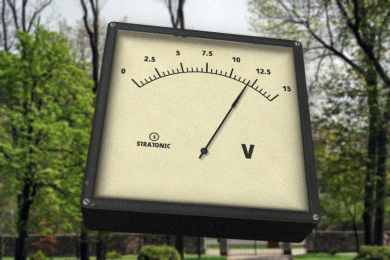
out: **12** V
